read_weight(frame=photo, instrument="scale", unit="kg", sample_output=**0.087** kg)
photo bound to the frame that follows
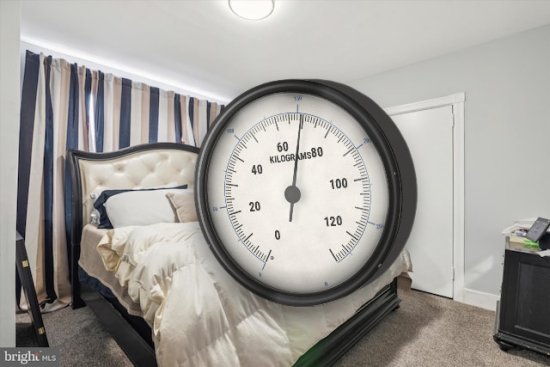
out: **70** kg
